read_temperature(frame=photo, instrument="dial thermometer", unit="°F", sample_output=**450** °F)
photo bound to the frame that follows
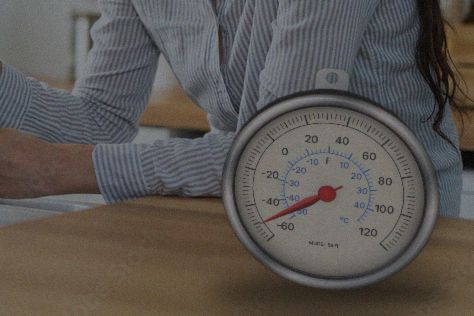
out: **-50** °F
